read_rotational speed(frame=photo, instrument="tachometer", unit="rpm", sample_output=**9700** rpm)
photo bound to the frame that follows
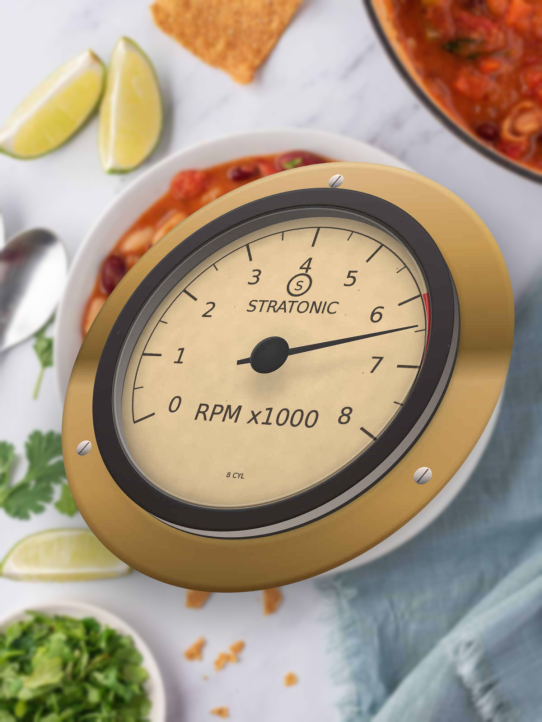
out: **6500** rpm
